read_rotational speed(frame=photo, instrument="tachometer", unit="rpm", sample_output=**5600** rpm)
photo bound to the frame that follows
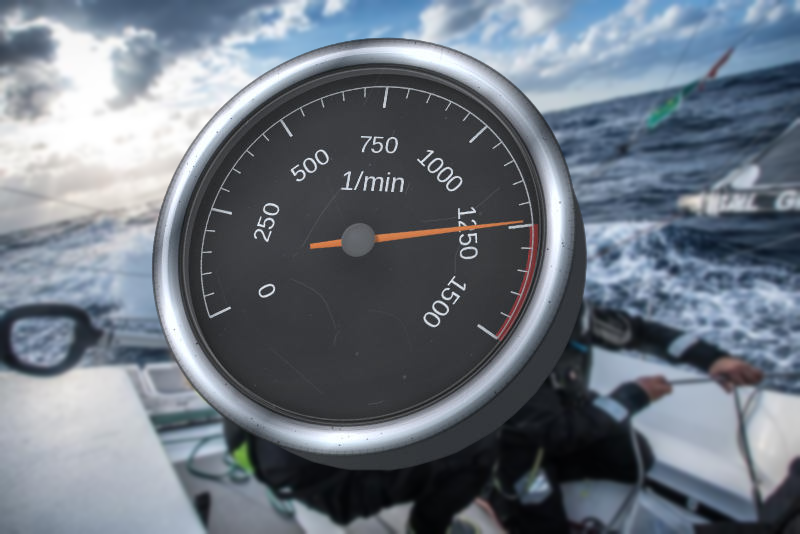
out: **1250** rpm
